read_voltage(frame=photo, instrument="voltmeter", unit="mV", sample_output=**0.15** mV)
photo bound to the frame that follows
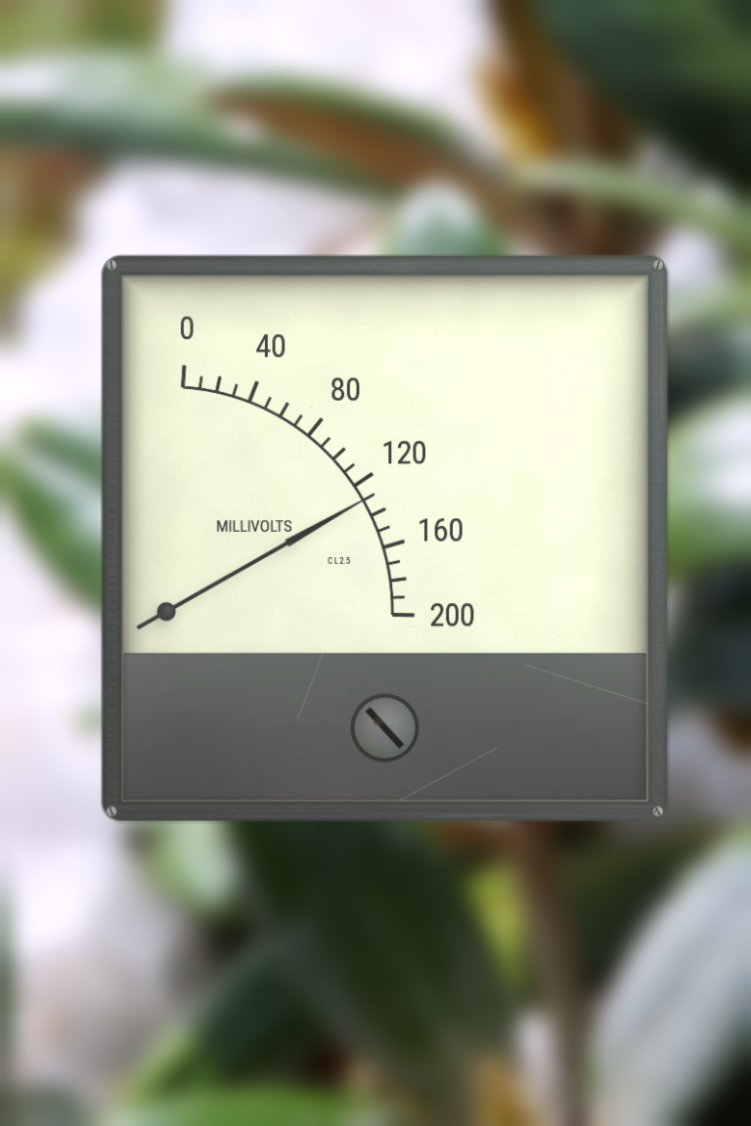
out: **130** mV
